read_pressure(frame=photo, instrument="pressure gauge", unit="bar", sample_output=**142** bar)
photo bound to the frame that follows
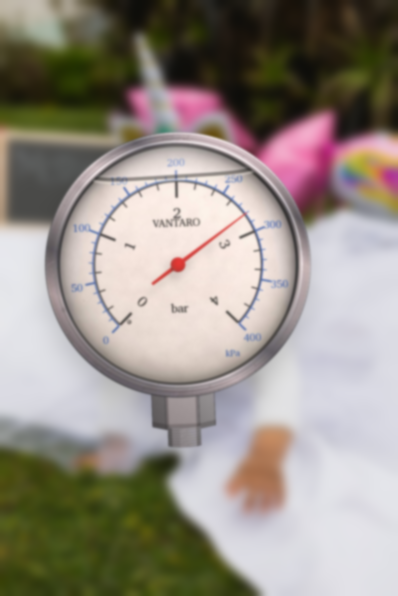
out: **2.8** bar
